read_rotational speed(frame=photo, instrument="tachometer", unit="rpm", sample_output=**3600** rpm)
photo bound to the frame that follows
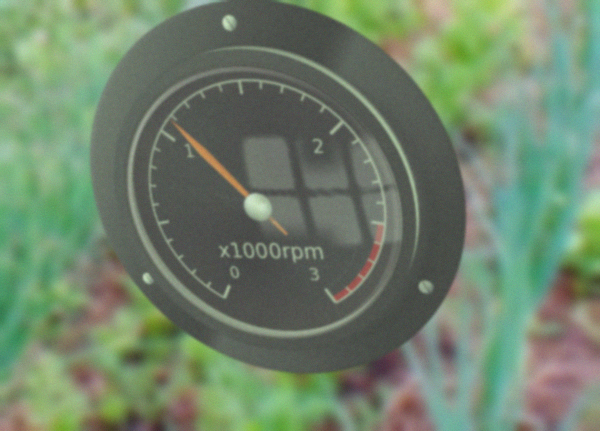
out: **1100** rpm
